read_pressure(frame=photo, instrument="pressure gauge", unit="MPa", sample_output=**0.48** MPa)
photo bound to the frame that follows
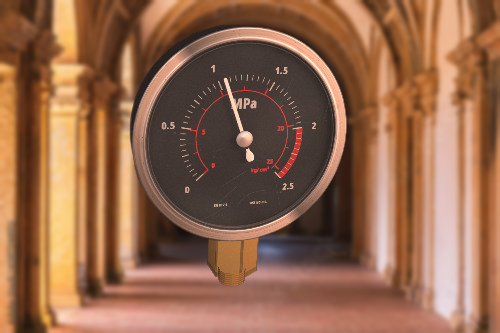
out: **1.05** MPa
